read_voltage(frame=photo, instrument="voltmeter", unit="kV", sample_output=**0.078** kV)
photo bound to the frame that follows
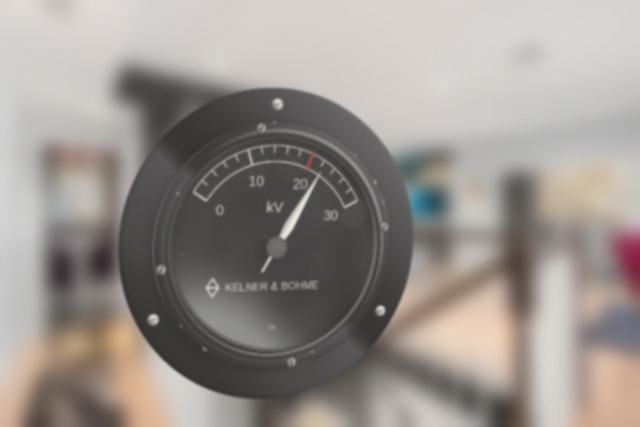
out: **22** kV
